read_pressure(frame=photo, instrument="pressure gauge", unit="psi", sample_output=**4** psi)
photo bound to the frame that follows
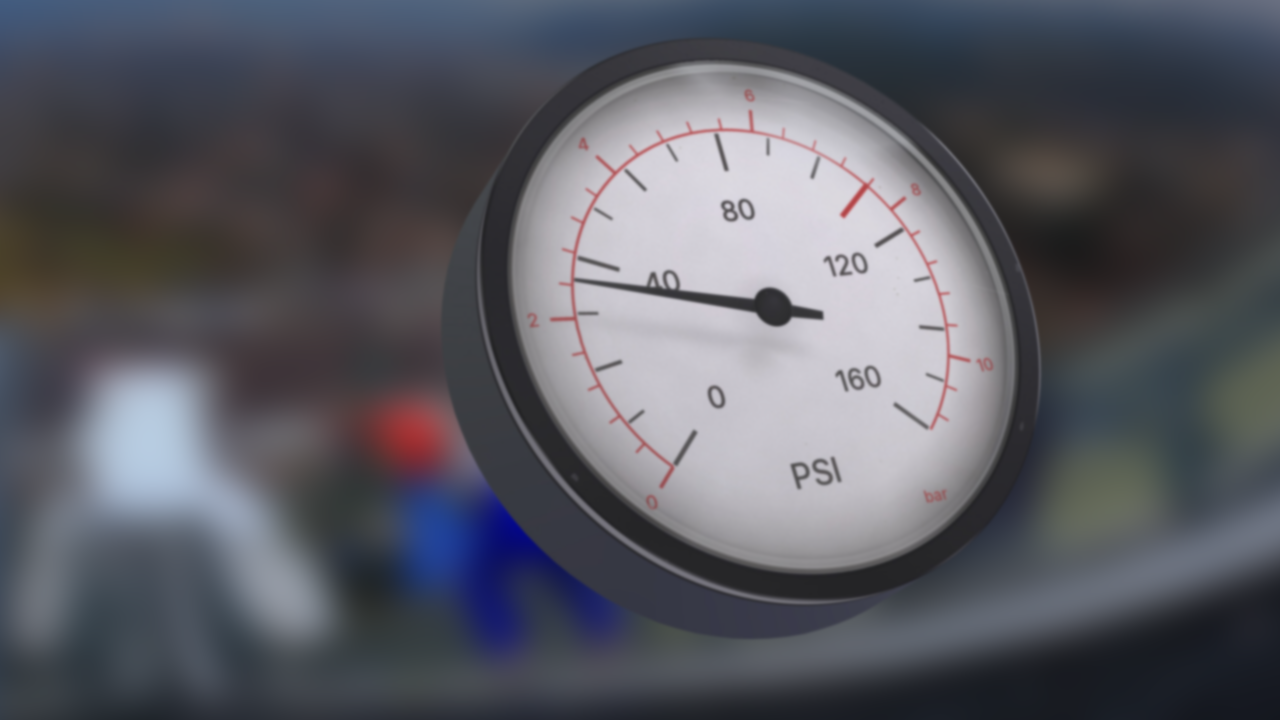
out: **35** psi
